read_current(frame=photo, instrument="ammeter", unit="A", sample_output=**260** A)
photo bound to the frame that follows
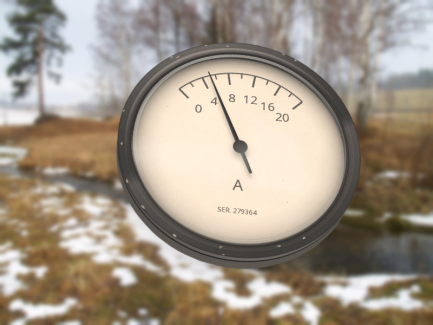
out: **5** A
